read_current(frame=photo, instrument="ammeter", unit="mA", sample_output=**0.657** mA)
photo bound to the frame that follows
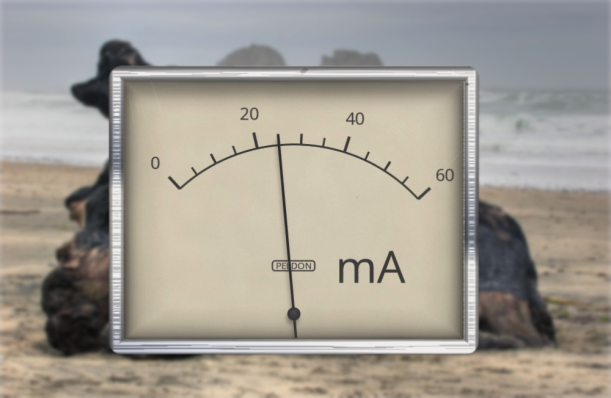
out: **25** mA
